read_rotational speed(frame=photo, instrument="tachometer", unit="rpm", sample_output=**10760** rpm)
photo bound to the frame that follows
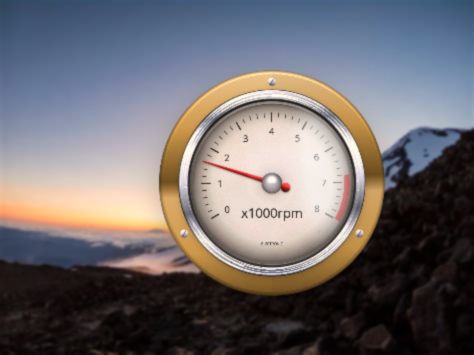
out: **1600** rpm
